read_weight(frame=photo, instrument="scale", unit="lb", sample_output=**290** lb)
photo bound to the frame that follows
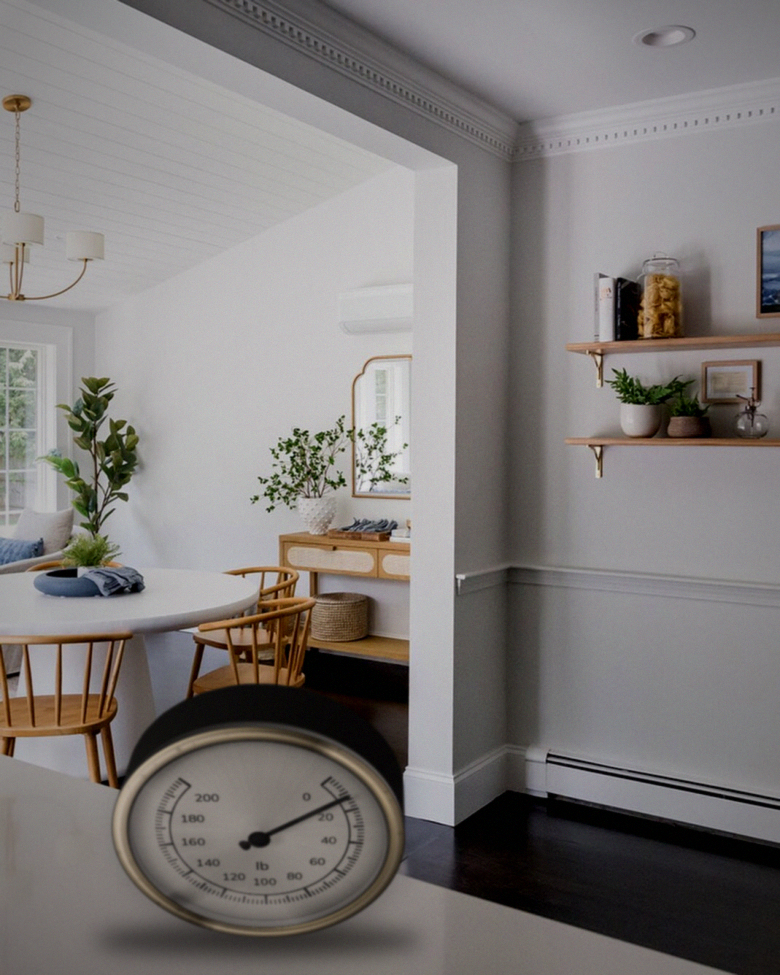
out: **10** lb
